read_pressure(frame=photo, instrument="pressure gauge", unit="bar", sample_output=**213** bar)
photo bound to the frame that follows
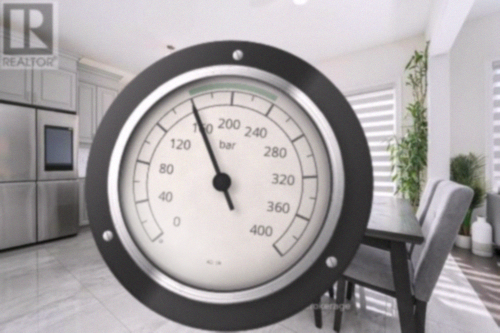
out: **160** bar
